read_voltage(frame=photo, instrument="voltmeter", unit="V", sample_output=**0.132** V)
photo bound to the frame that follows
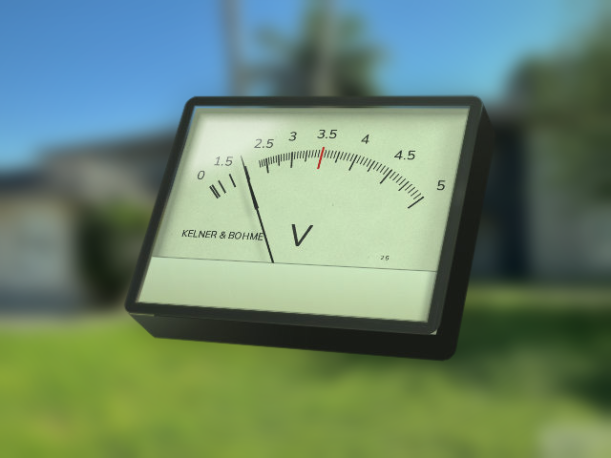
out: **2** V
